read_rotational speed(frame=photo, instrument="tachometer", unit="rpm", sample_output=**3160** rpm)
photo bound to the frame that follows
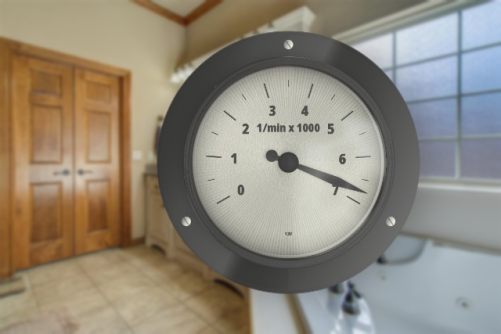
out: **6750** rpm
